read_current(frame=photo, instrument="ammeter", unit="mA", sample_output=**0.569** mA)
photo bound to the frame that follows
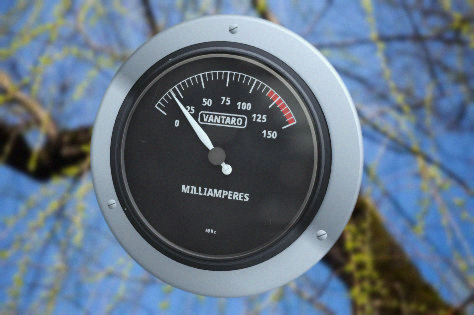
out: **20** mA
